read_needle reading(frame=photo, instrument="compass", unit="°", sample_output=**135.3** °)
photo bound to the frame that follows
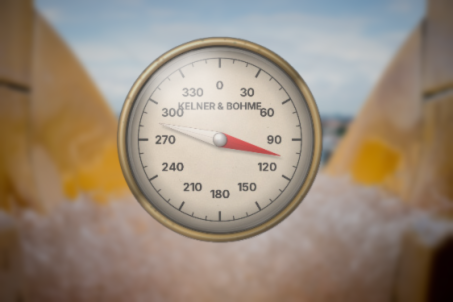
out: **105** °
